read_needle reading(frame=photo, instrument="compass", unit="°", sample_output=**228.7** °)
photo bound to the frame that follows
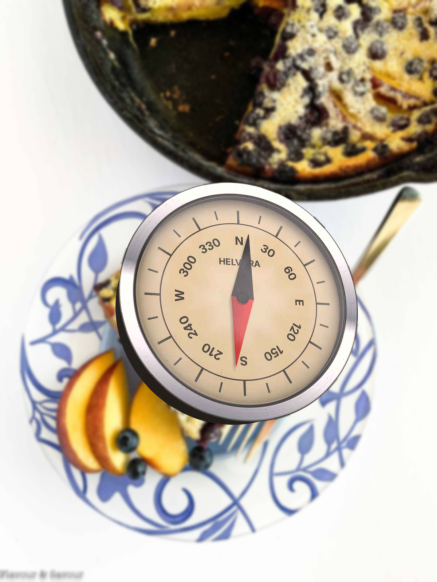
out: **187.5** °
